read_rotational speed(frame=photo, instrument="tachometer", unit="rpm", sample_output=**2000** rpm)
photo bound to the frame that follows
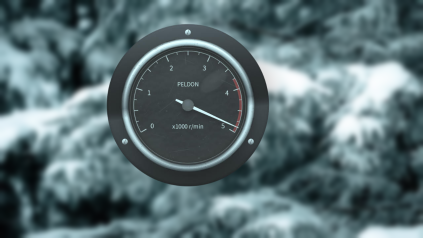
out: **4875** rpm
